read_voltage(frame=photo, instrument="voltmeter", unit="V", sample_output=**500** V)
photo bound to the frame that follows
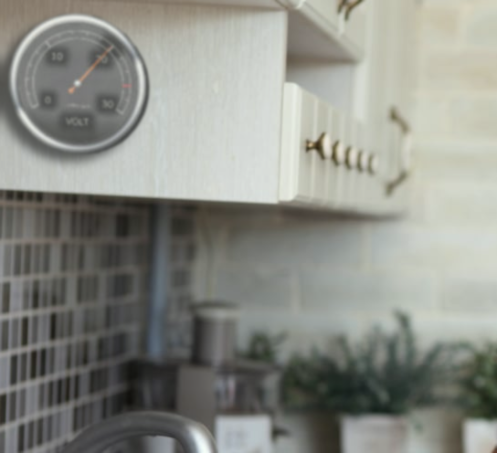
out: **20** V
